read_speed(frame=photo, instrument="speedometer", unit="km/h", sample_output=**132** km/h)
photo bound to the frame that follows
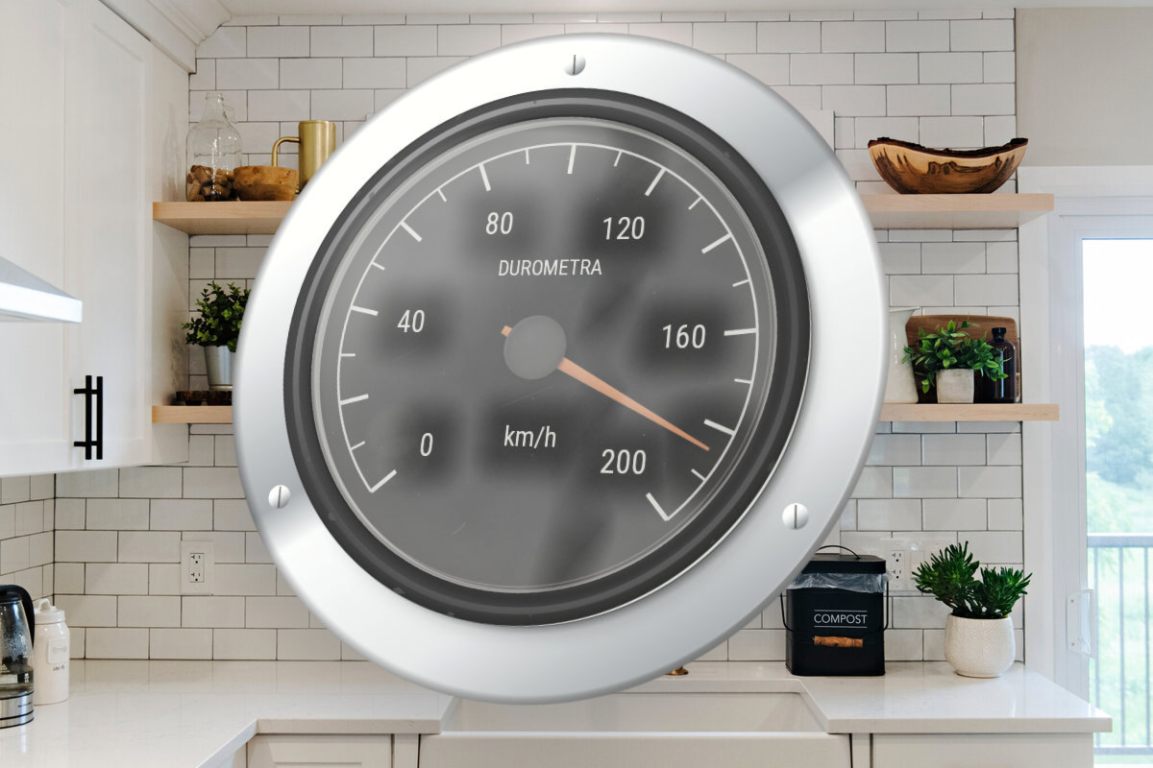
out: **185** km/h
